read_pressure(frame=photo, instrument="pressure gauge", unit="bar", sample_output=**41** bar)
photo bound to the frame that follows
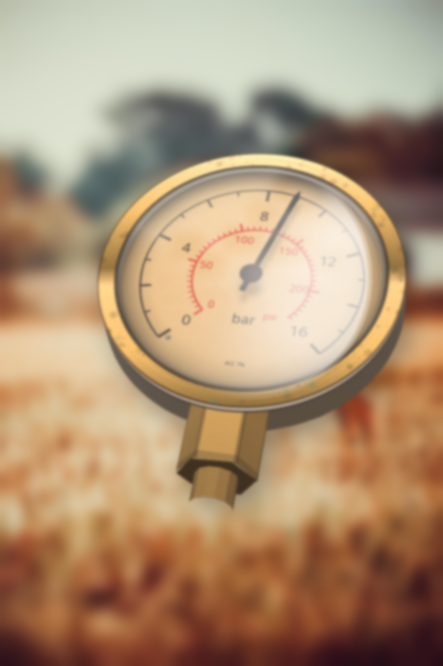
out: **9** bar
